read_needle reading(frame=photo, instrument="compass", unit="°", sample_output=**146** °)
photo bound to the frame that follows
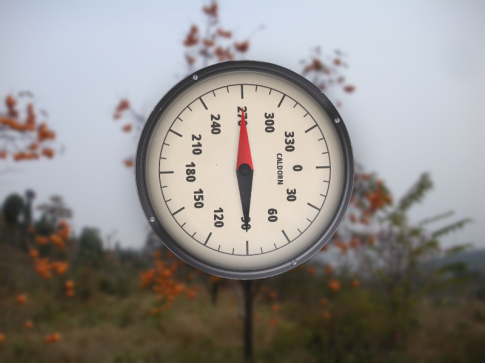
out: **270** °
